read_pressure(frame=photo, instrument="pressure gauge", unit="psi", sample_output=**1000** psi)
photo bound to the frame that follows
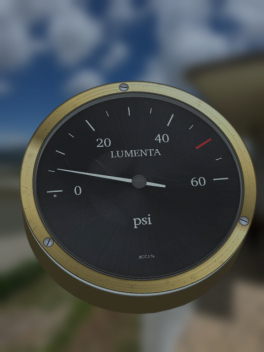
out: **5** psi
